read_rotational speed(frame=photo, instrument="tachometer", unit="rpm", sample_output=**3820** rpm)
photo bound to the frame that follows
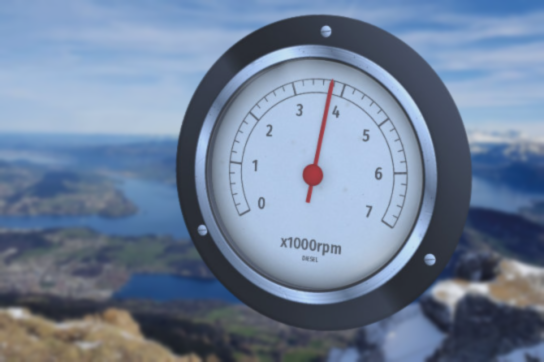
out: **3800** rpm
